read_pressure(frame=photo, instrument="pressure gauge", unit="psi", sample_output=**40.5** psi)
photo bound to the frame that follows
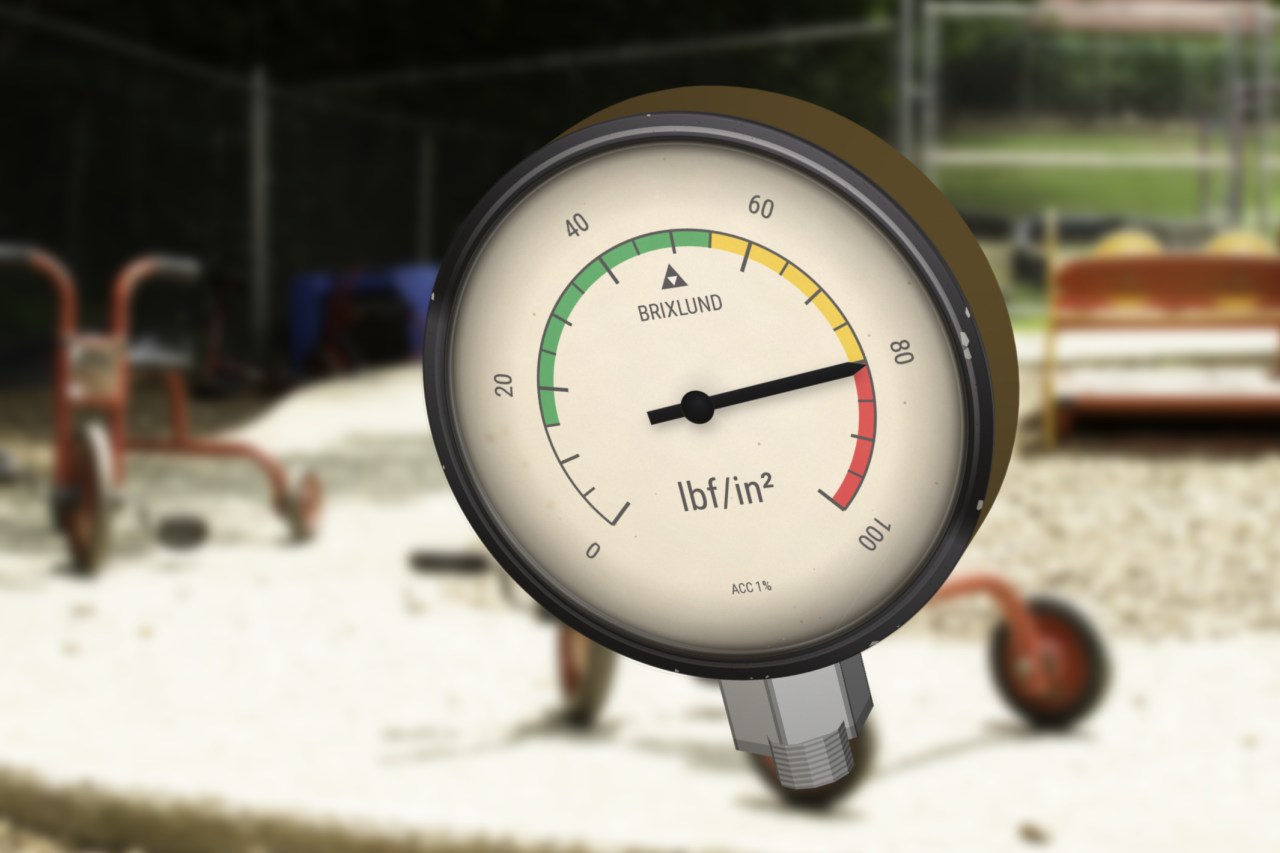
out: **80** psi
